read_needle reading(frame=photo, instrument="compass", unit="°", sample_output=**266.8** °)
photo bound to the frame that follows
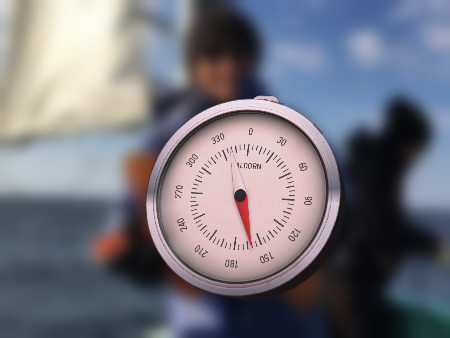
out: **160** °
